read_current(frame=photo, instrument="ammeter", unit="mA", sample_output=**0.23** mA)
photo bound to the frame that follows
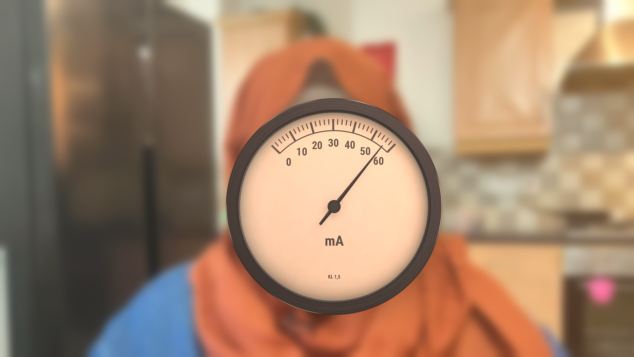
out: **56** mA
